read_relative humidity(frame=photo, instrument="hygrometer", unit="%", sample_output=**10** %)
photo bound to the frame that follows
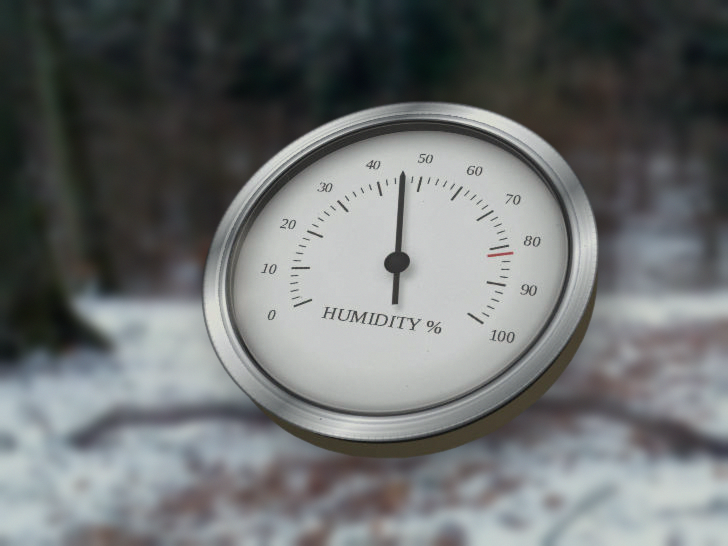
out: **46** %
